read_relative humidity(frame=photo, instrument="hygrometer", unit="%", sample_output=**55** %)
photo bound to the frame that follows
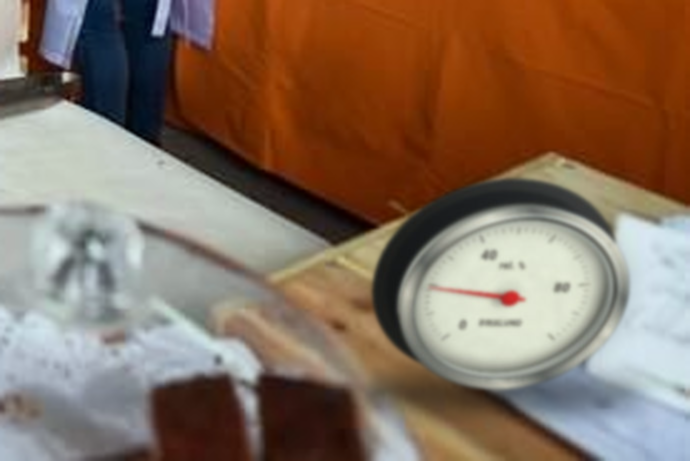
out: **20** %
